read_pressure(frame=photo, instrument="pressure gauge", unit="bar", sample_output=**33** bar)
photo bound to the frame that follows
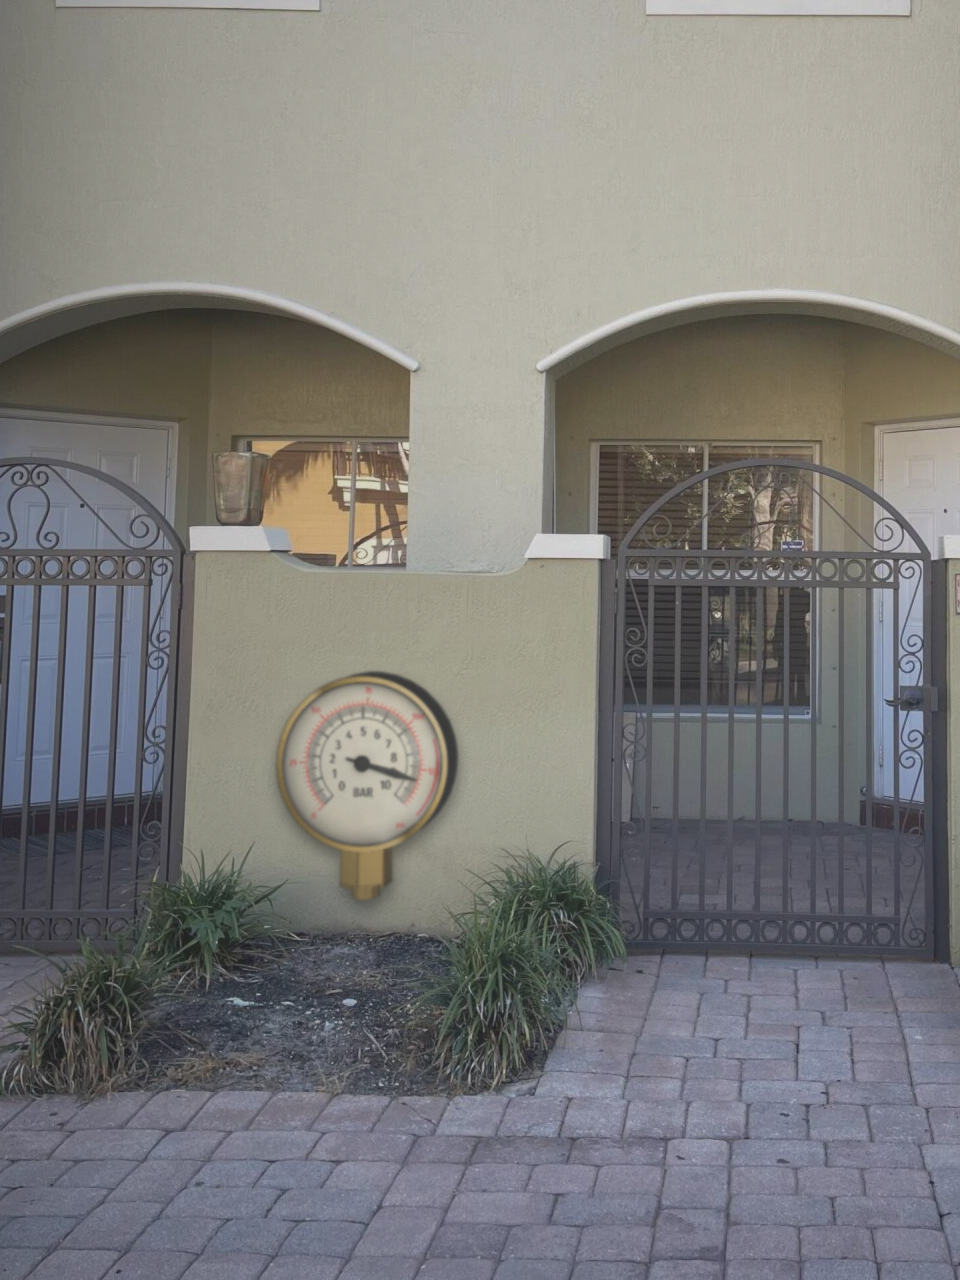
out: **9** bar
